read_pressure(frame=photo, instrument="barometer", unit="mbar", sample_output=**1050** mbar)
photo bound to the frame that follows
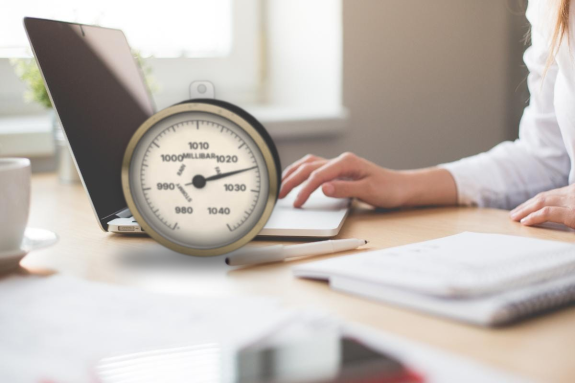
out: **1025** mbar
